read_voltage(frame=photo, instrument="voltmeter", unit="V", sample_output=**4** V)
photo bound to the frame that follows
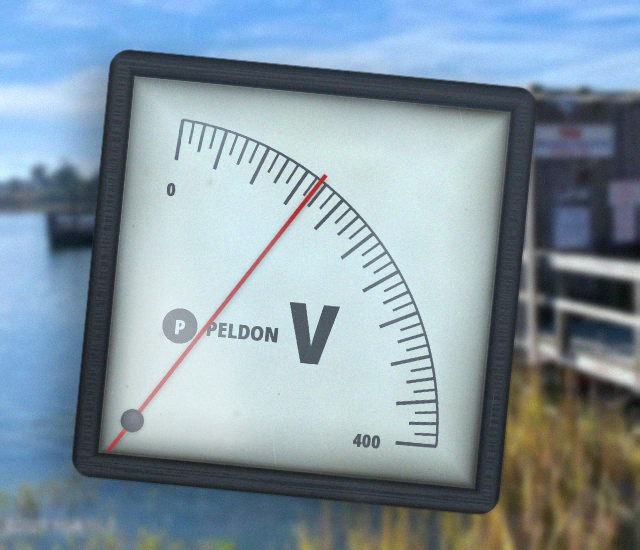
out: **135** V
